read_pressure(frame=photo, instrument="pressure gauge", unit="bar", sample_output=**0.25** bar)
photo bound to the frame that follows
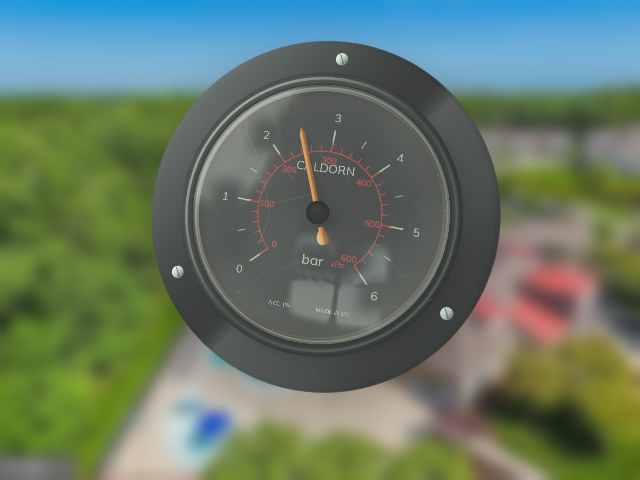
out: **2.5** bar
